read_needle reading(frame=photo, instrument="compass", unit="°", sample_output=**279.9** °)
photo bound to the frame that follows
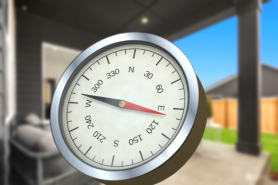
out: **100** °
